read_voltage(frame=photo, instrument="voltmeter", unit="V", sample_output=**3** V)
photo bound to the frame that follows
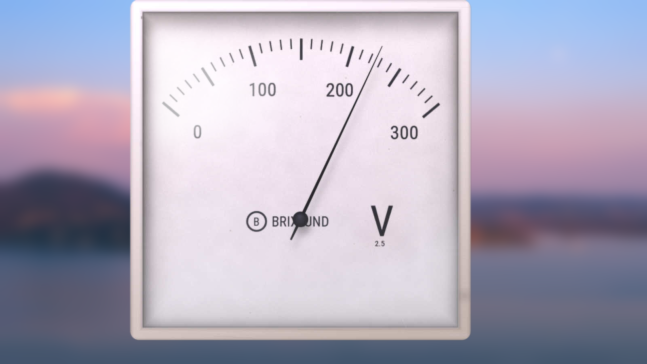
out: **225** V
